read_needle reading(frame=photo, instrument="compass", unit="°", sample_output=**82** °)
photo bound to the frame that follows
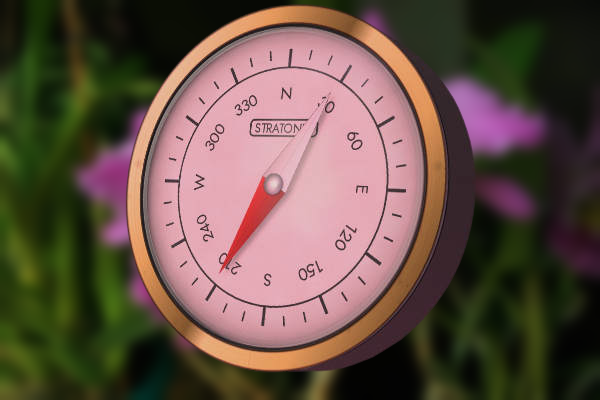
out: **210** °
